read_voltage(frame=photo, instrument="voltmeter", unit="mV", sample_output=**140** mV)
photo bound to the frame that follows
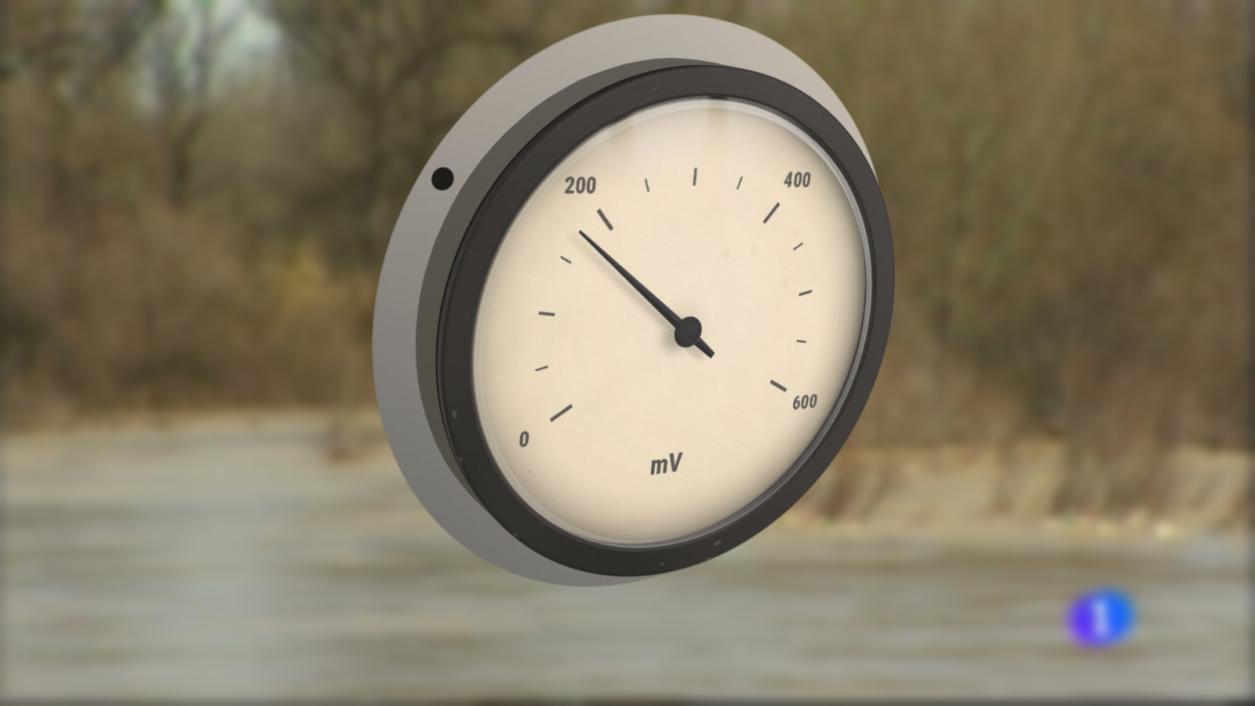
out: **175** mV
